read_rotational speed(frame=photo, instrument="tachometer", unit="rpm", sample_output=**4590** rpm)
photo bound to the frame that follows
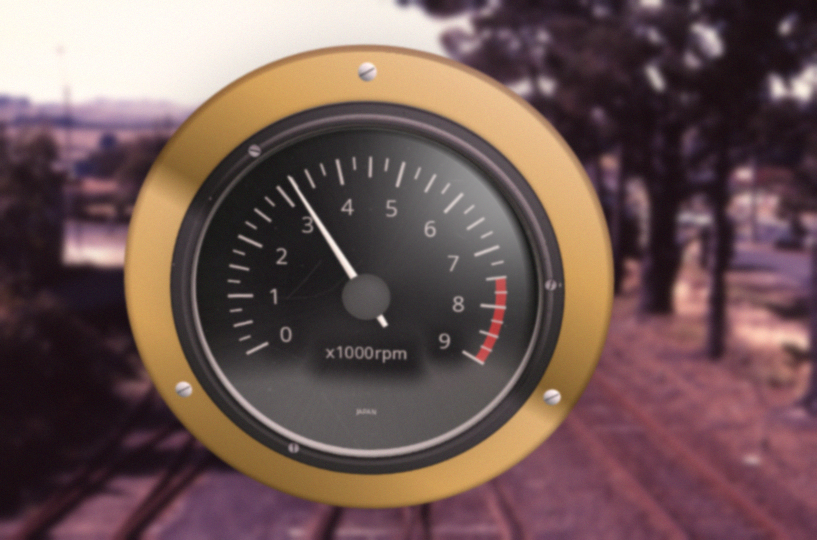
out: **3250** rpm
